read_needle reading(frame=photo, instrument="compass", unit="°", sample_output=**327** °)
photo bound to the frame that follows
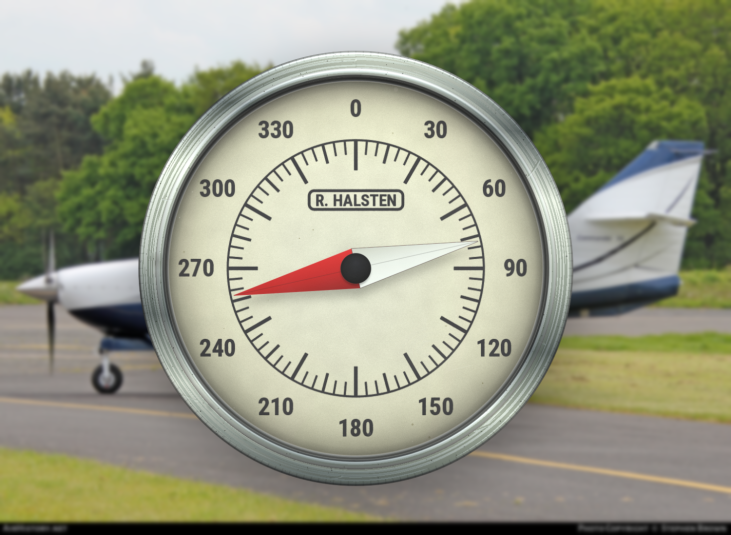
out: **257.5** °
